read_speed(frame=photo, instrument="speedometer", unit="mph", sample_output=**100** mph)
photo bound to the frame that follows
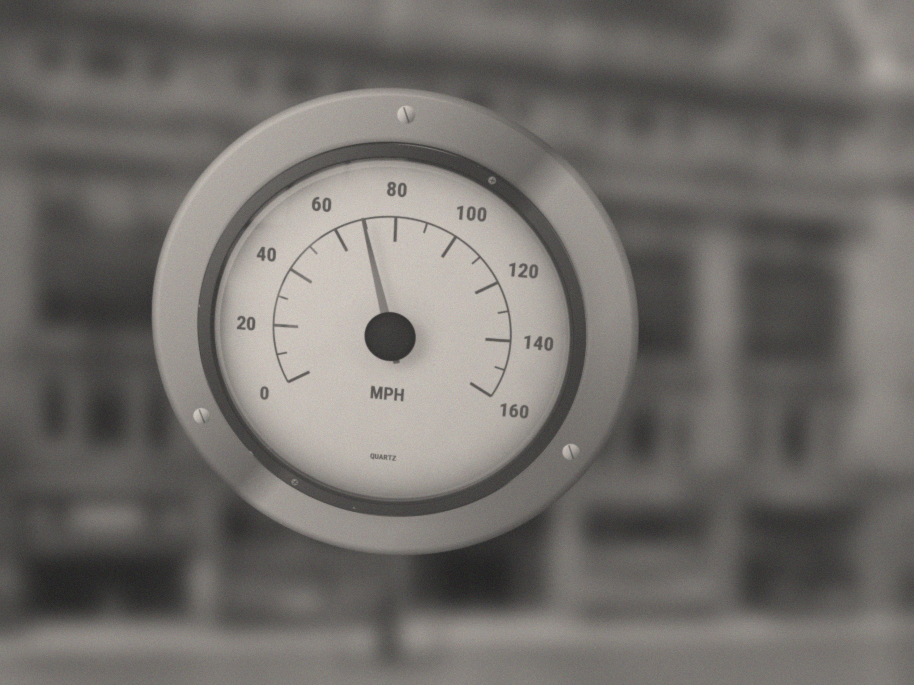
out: **70** mph
